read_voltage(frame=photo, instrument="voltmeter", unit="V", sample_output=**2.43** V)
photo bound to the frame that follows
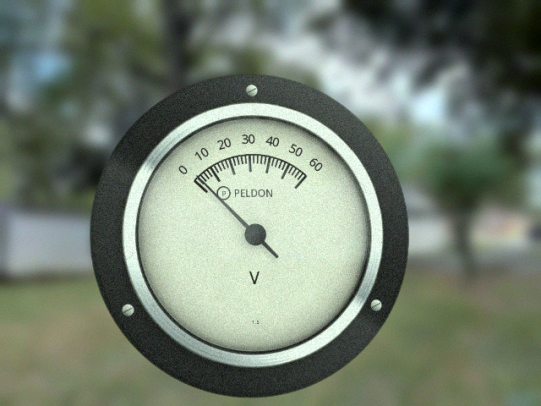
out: **2** V
